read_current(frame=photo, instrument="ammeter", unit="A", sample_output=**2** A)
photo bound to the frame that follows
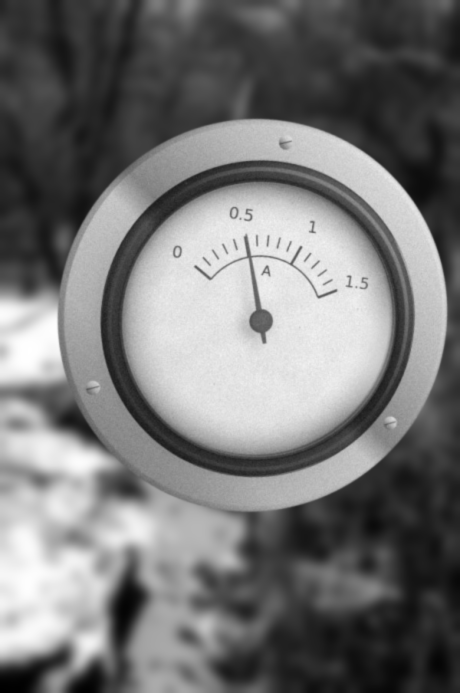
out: **0.5** A
